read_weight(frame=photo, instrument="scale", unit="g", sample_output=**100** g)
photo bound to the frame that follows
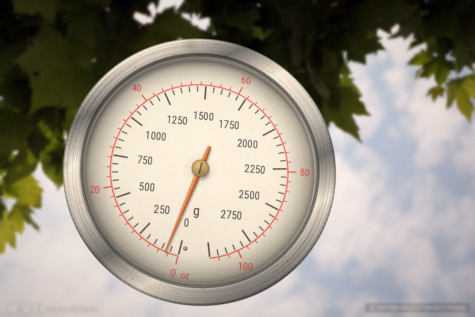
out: **75** g
